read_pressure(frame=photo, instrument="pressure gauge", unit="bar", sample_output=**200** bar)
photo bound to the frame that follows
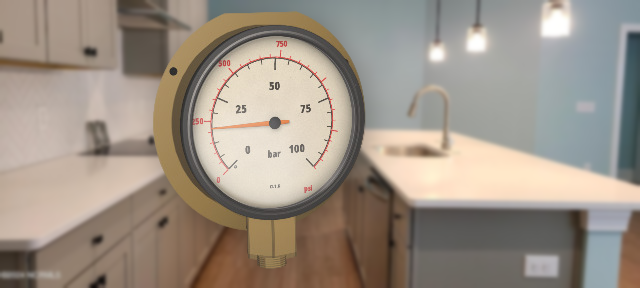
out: **15** bar
